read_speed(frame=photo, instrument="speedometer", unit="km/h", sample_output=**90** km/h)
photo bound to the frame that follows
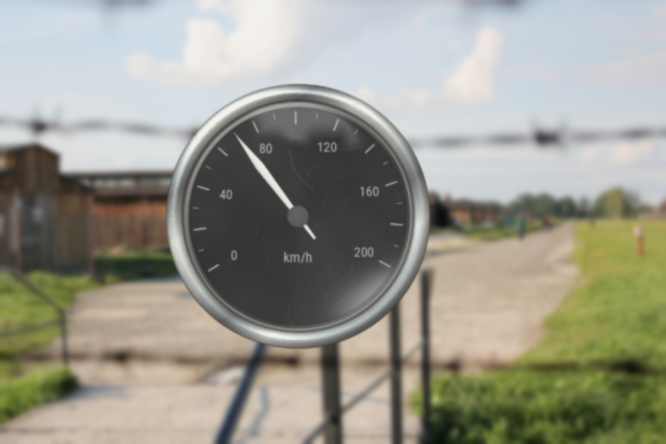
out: **70** km/h
